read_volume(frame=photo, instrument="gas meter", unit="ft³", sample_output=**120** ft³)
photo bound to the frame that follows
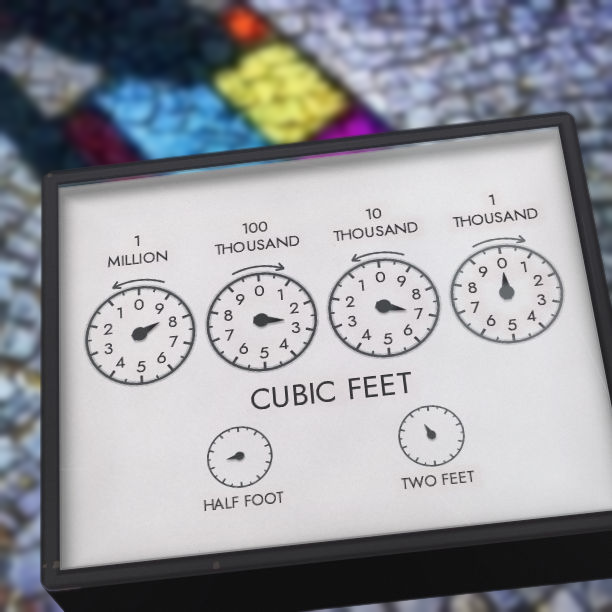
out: **827000** ft³
